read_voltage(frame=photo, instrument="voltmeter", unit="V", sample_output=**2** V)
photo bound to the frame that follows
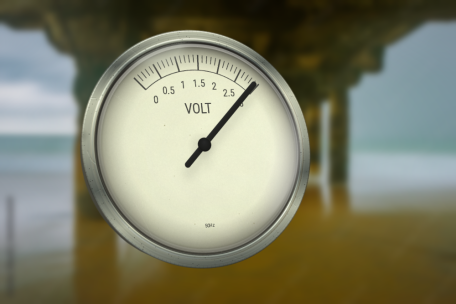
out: **2.9** V
